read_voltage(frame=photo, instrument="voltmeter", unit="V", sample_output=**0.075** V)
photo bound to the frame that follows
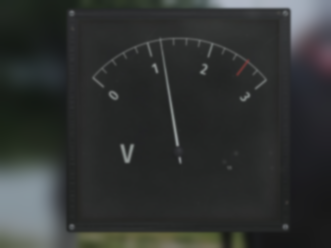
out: **1.2** V
